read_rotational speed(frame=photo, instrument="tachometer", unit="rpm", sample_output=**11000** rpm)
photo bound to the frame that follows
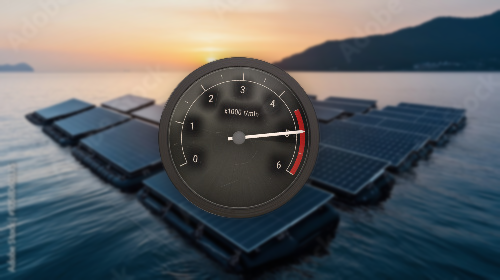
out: **5000** rpm
